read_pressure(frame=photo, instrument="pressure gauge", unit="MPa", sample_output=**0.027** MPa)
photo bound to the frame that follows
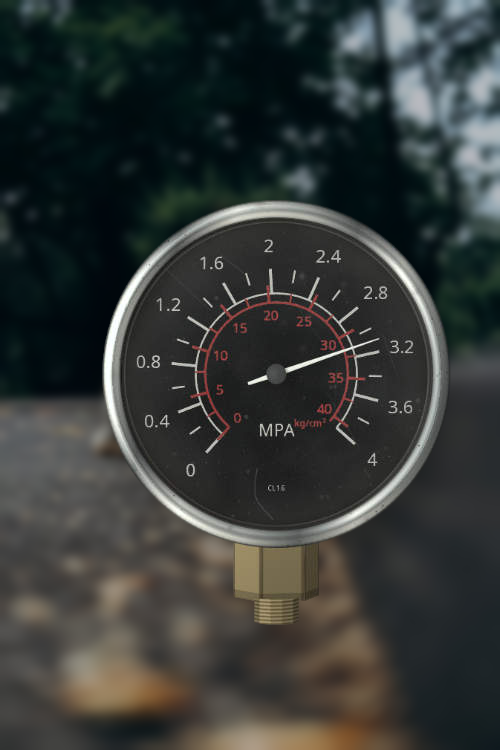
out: **3.1** MPa
